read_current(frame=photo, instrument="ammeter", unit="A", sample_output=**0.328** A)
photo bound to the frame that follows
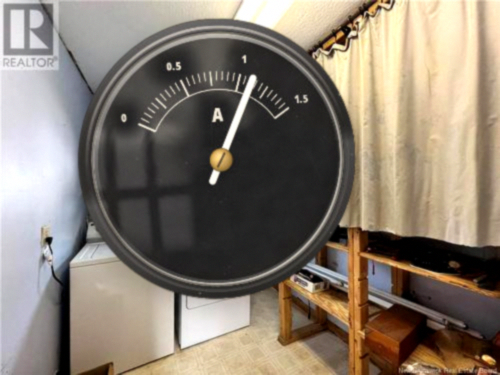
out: **1.1** A
